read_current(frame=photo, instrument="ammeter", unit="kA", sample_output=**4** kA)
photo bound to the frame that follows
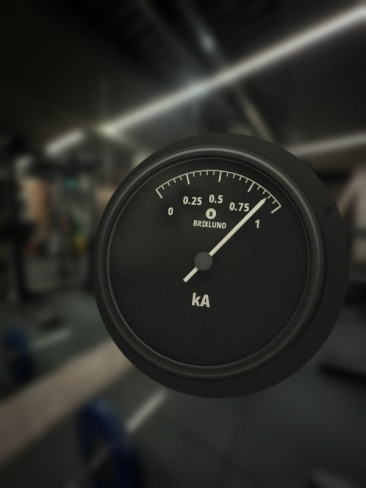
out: **0.9** kA
